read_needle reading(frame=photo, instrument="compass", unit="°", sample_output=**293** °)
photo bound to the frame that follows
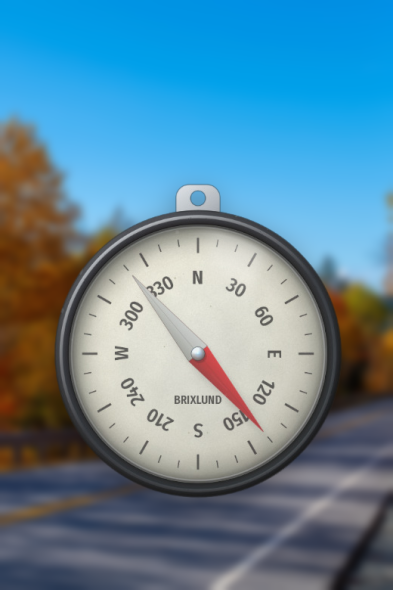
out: **140** °
